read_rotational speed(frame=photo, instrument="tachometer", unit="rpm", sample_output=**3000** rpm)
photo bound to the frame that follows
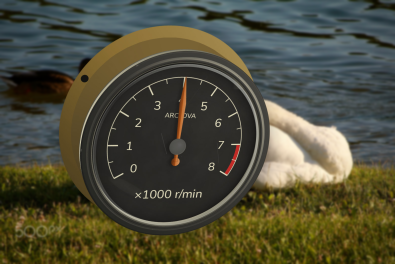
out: **4000** rpm
